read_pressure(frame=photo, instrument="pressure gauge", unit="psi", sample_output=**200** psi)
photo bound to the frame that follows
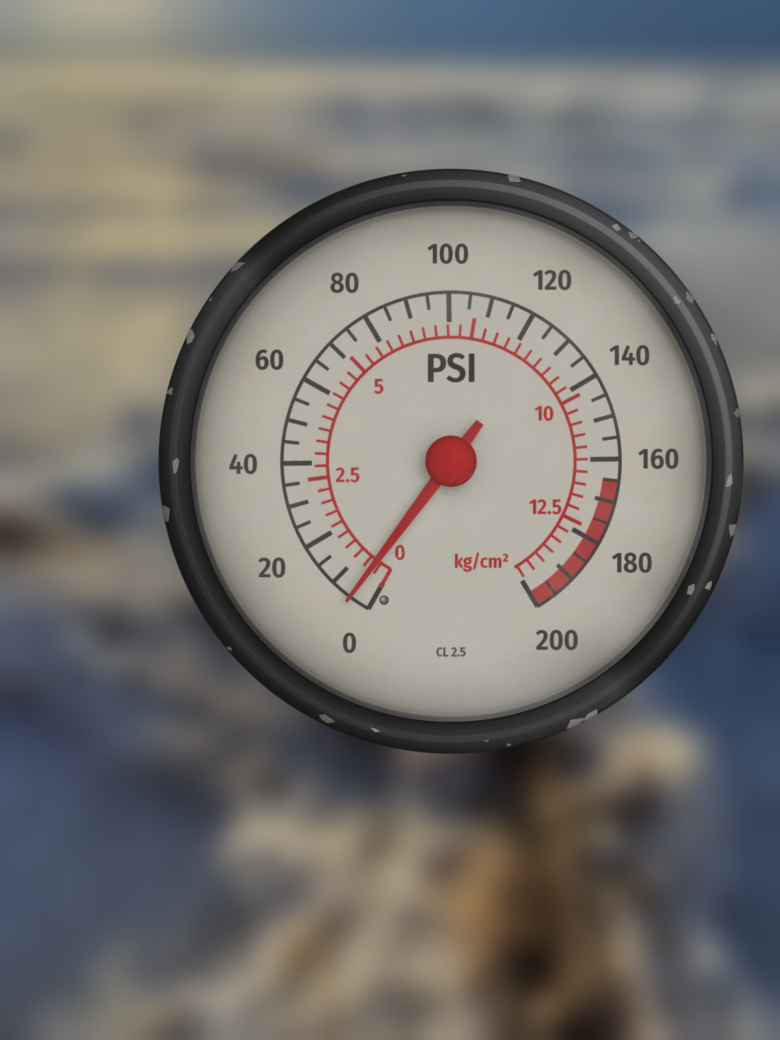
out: **5** psi
